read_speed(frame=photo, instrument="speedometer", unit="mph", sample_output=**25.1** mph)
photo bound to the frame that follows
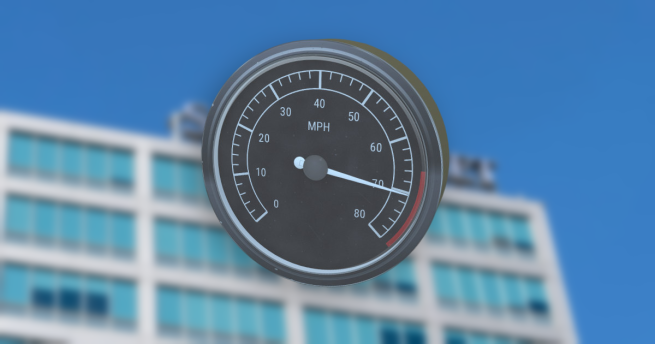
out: **70** mph
